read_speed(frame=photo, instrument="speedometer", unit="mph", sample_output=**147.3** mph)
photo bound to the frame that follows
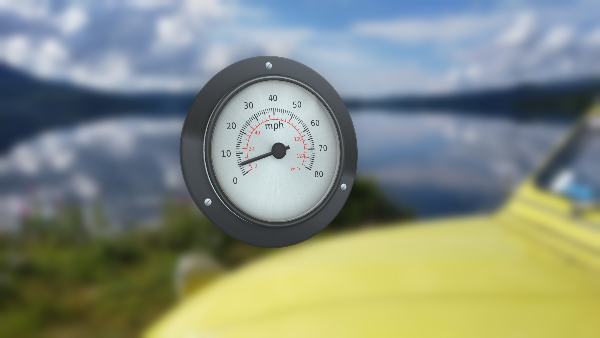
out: **5** mph
